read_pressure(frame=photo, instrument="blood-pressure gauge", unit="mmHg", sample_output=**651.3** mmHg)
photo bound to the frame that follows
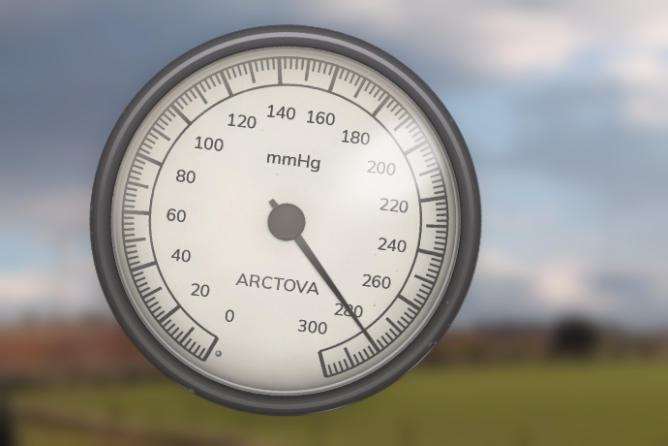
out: **280** mmHg
